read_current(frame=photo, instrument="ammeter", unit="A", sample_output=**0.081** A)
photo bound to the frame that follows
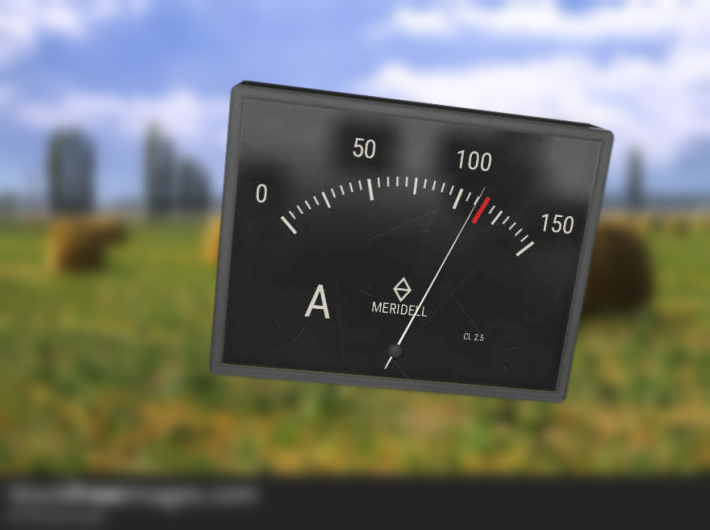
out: **110** A
